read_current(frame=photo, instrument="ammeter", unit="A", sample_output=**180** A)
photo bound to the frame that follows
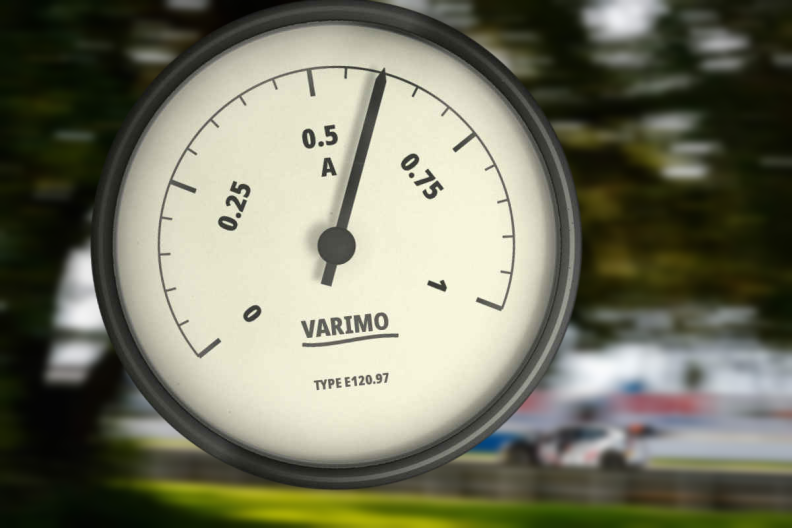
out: **0.6** A
